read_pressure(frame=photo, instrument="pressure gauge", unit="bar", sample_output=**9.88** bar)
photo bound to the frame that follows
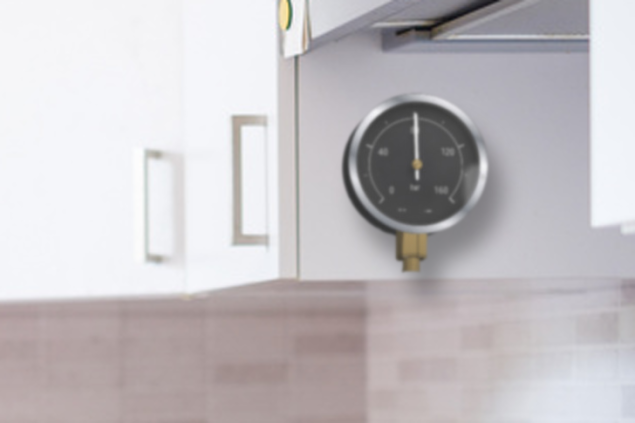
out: **80** bar
